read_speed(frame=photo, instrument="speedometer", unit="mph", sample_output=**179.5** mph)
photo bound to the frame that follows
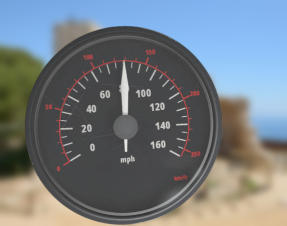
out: **80** mph
